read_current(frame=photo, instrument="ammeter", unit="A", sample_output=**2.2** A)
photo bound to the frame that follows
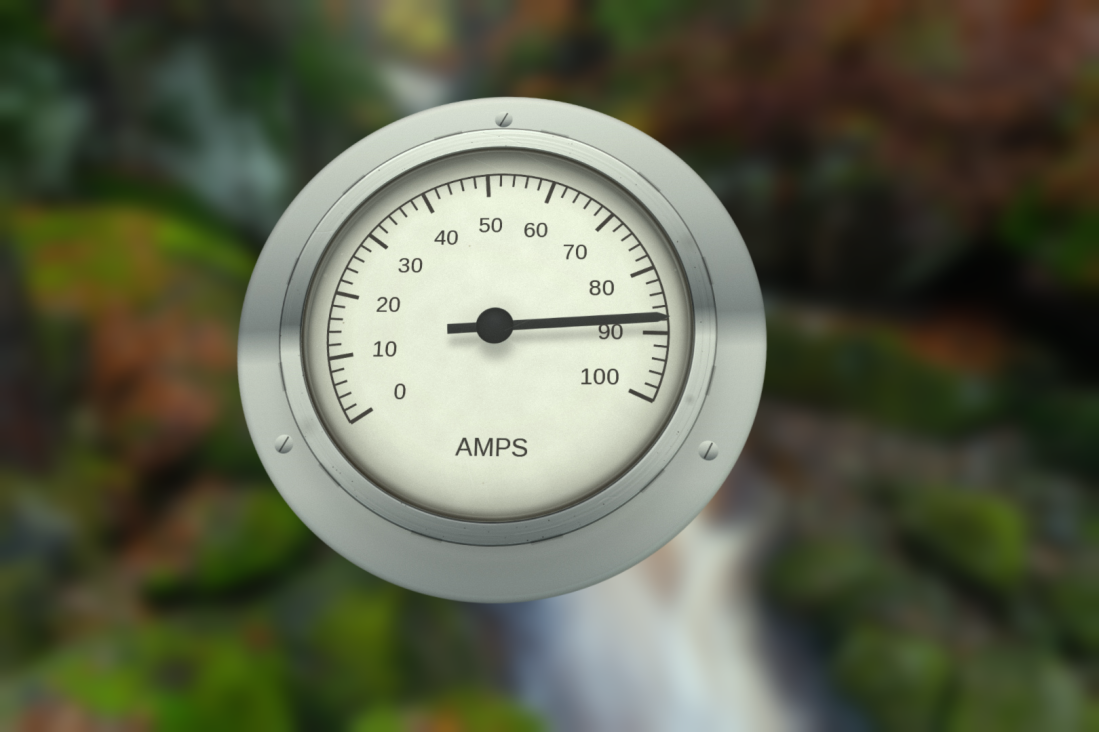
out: **88** A
